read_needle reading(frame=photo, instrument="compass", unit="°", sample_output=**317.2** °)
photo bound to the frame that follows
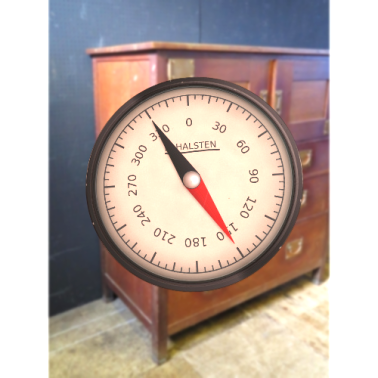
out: **150** °
